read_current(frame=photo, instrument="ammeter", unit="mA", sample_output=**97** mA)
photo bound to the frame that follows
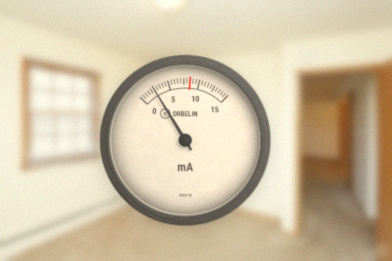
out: **2.5** mA
